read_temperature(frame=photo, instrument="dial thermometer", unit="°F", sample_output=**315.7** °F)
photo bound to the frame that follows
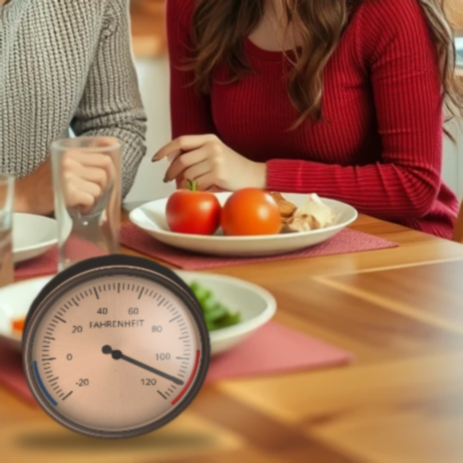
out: **110** °F
